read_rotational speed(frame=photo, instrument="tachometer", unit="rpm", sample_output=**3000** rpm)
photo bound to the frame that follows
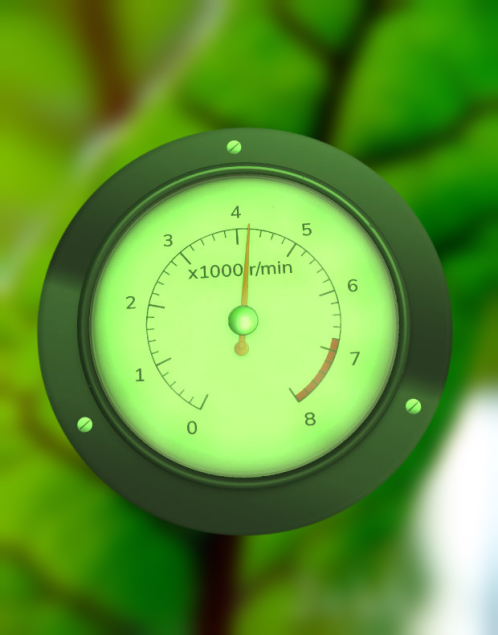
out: **4200** rpm
